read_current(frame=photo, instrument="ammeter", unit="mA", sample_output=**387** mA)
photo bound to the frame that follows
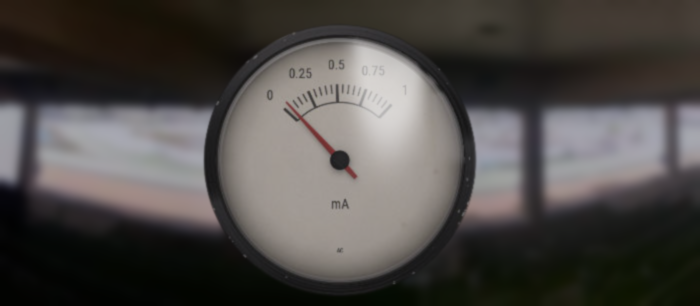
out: **0.05** mA
